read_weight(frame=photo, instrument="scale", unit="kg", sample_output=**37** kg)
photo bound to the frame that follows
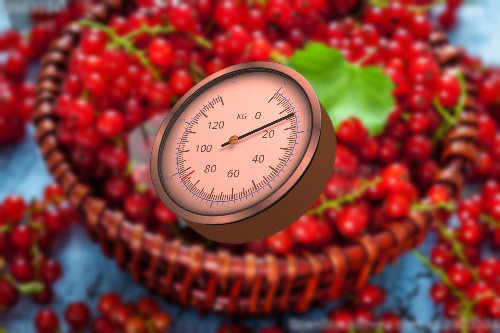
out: **15** kg
